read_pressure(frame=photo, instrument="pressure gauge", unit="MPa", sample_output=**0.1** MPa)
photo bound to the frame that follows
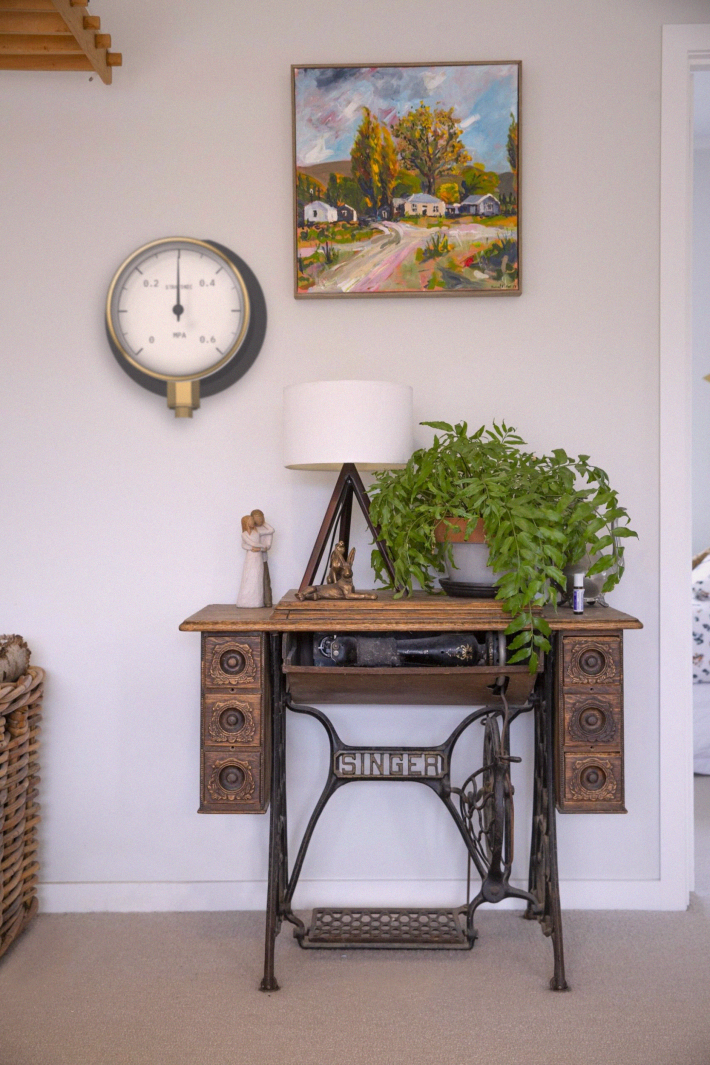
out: **0.3** MPa
